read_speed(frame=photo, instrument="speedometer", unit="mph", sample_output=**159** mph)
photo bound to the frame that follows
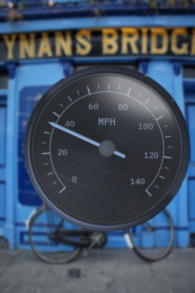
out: **35** mph
